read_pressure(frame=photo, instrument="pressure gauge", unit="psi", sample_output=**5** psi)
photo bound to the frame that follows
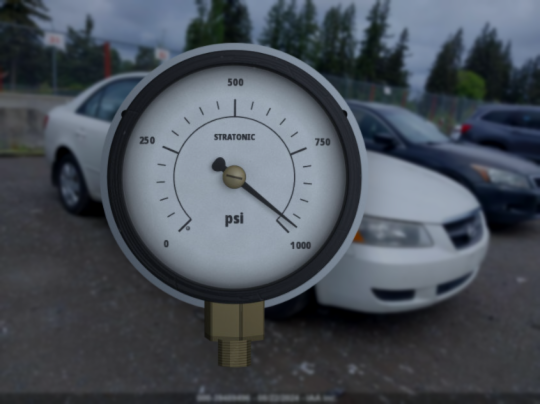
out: **975** psi
